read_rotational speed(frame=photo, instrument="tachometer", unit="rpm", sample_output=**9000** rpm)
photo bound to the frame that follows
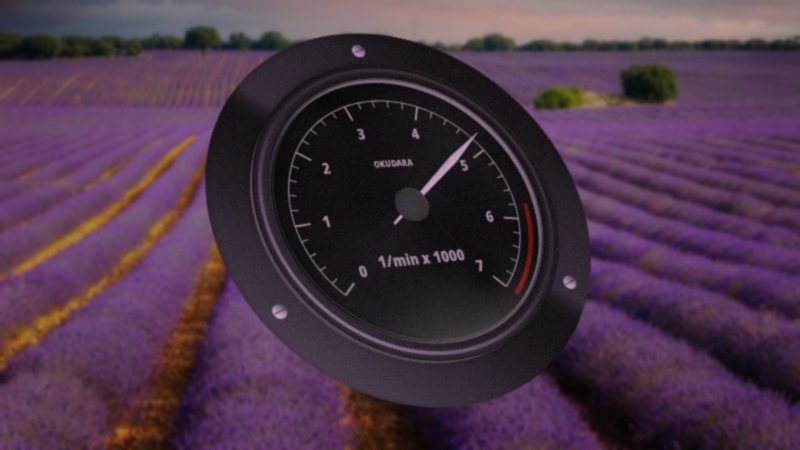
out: **4800** rpm
